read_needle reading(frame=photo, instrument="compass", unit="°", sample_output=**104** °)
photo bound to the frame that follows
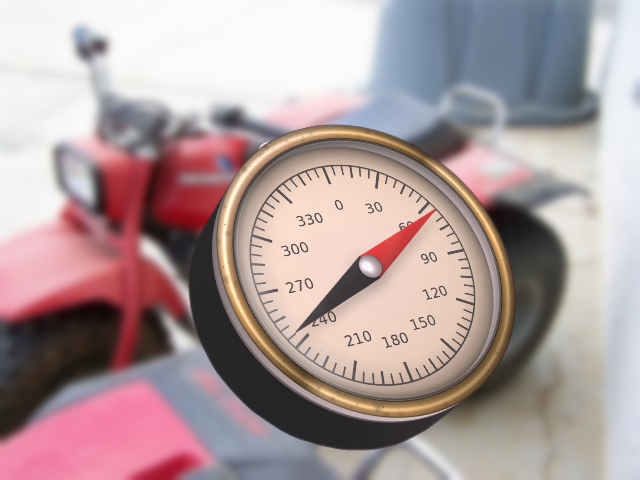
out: **65** °
